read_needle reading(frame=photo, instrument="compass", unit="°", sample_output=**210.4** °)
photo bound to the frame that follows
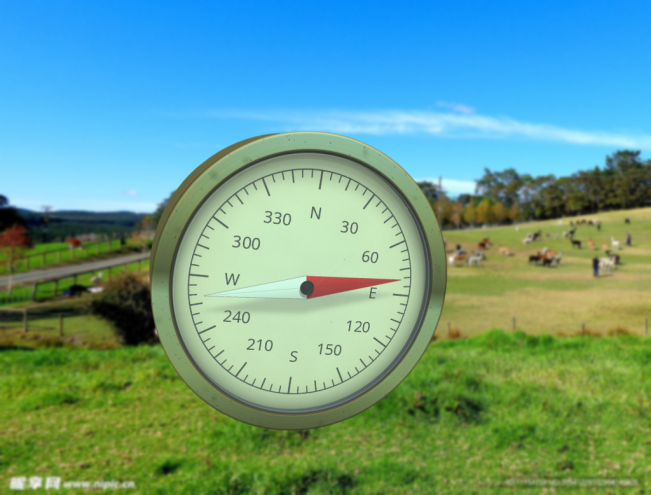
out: **80** °
